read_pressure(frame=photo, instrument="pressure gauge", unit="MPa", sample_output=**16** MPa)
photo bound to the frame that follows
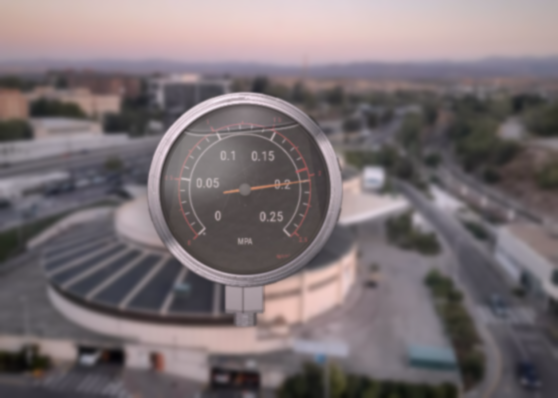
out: **0.2** MPa
